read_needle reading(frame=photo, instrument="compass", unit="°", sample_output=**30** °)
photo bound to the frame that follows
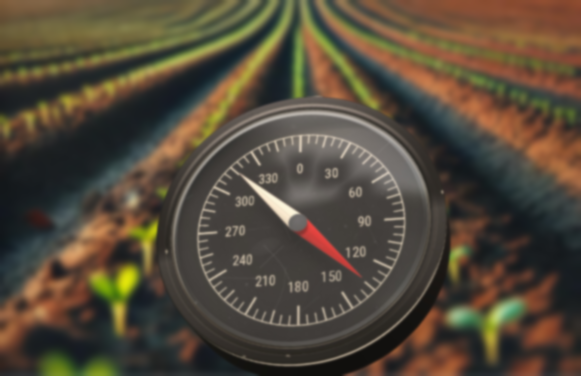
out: **135** °
